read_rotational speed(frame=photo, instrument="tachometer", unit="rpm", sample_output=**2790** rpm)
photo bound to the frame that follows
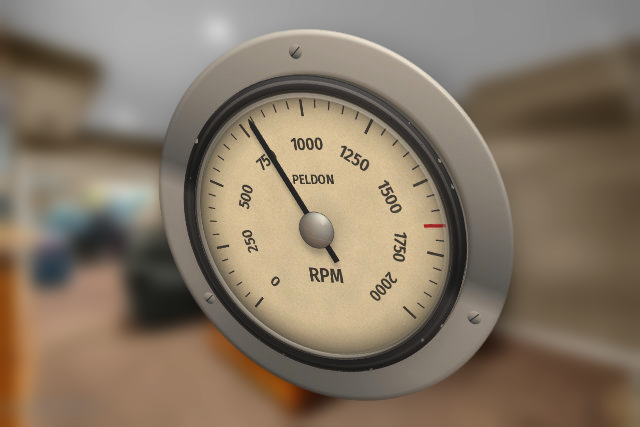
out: **800** rpm
